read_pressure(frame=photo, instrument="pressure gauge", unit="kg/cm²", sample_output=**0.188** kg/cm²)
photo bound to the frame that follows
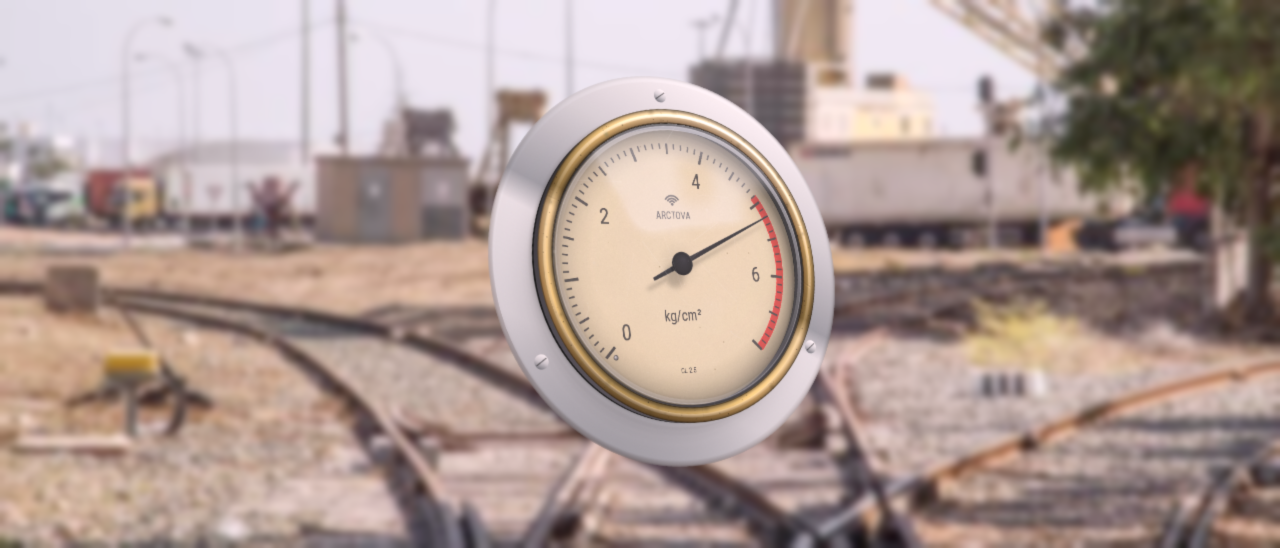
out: **5.2** kg/cm²
